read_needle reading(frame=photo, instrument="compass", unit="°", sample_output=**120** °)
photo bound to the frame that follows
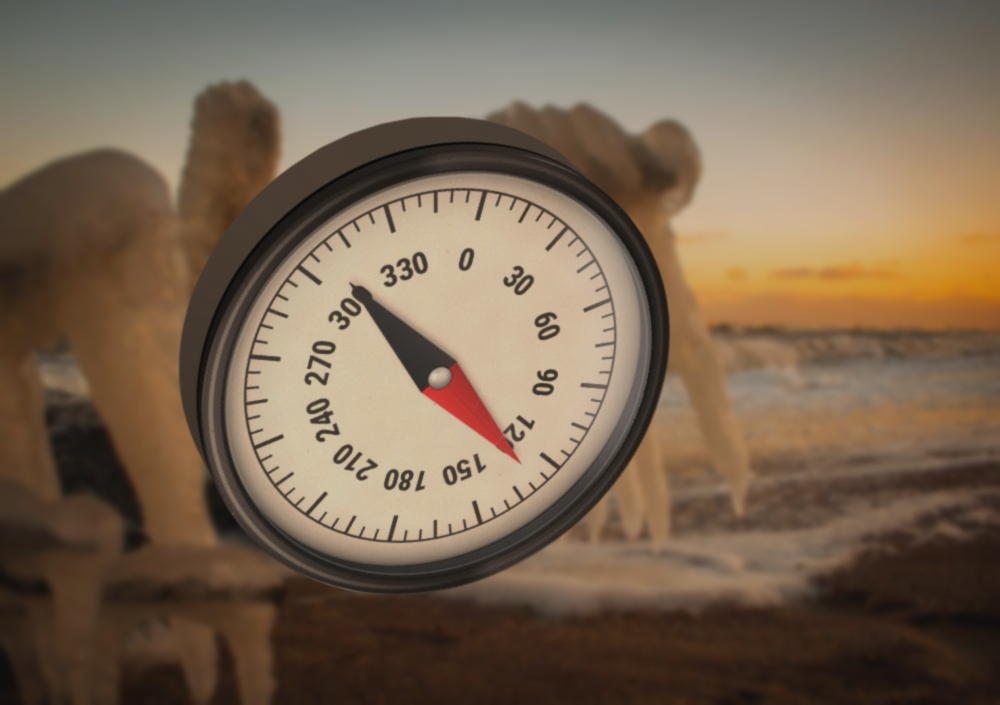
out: **127.5** °
